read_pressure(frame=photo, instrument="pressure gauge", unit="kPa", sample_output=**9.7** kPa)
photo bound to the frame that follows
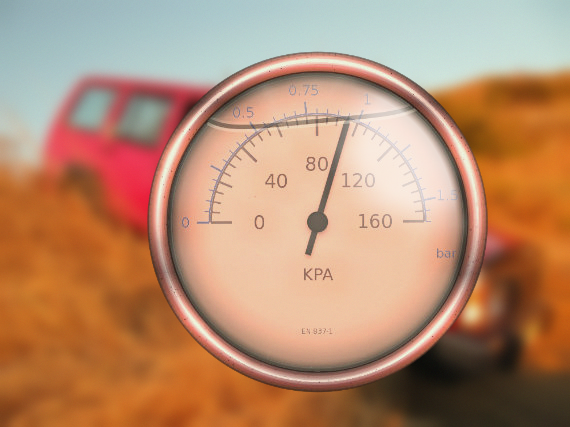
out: **95** kPa
